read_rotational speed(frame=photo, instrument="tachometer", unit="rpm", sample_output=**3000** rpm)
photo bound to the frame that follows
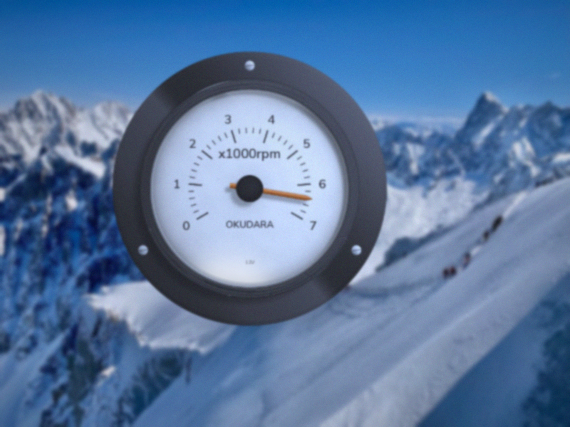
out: **6400** rpm
